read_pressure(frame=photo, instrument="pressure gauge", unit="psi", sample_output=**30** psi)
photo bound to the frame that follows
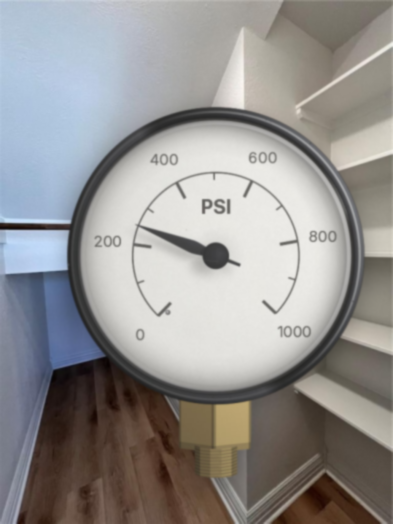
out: **250** psi
